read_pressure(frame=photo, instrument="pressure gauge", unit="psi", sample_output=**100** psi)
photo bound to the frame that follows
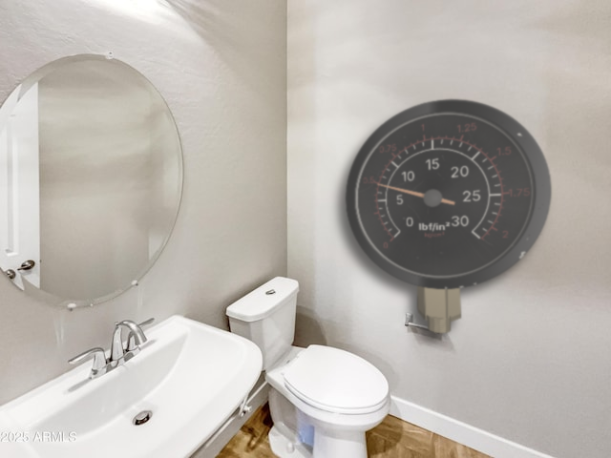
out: **7** psi
